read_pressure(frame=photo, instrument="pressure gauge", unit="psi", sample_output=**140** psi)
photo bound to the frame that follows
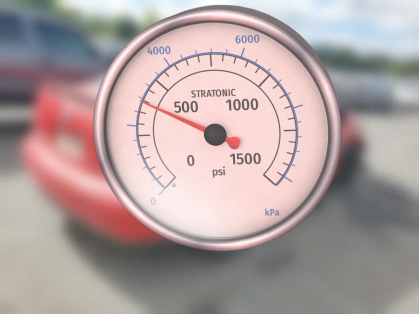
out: **400** psi
